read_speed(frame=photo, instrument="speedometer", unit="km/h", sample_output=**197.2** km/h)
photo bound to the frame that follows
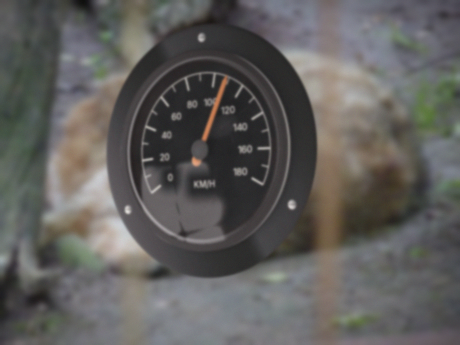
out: **110** km/h
